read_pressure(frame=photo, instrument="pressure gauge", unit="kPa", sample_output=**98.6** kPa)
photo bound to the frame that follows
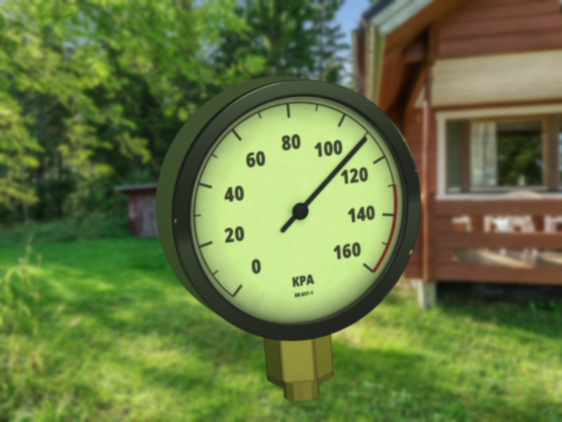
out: **110** kPa
